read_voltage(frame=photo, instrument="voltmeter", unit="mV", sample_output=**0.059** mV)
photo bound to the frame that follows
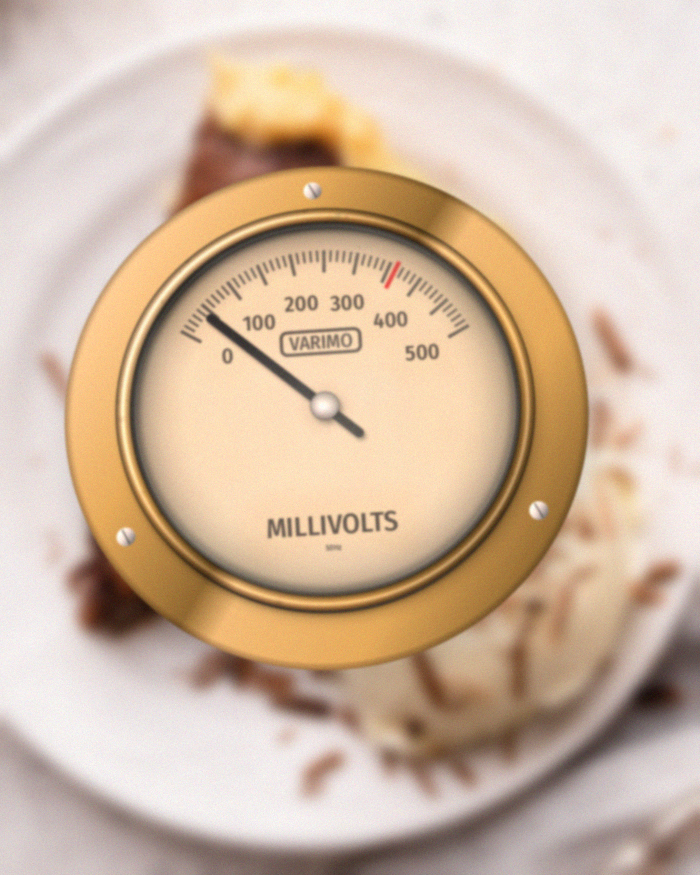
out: **40** mV
